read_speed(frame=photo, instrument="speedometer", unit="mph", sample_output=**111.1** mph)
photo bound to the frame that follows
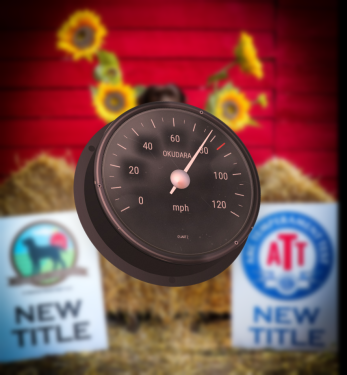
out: **77.5** mph
